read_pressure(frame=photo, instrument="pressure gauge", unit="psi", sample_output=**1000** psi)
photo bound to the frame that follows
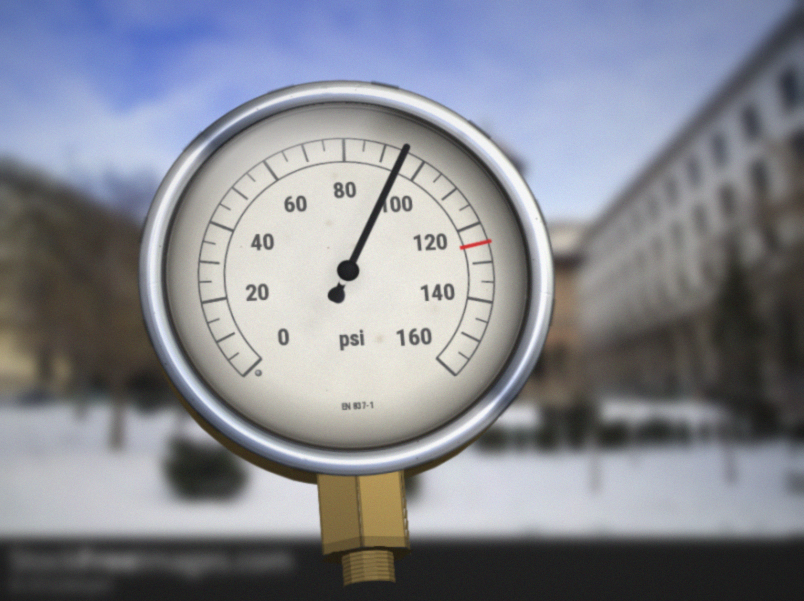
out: **95** psi
